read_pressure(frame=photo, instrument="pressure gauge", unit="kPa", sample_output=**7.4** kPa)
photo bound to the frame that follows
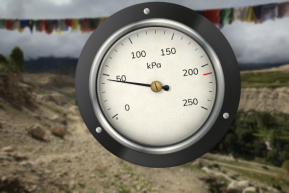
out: **45** kPa
